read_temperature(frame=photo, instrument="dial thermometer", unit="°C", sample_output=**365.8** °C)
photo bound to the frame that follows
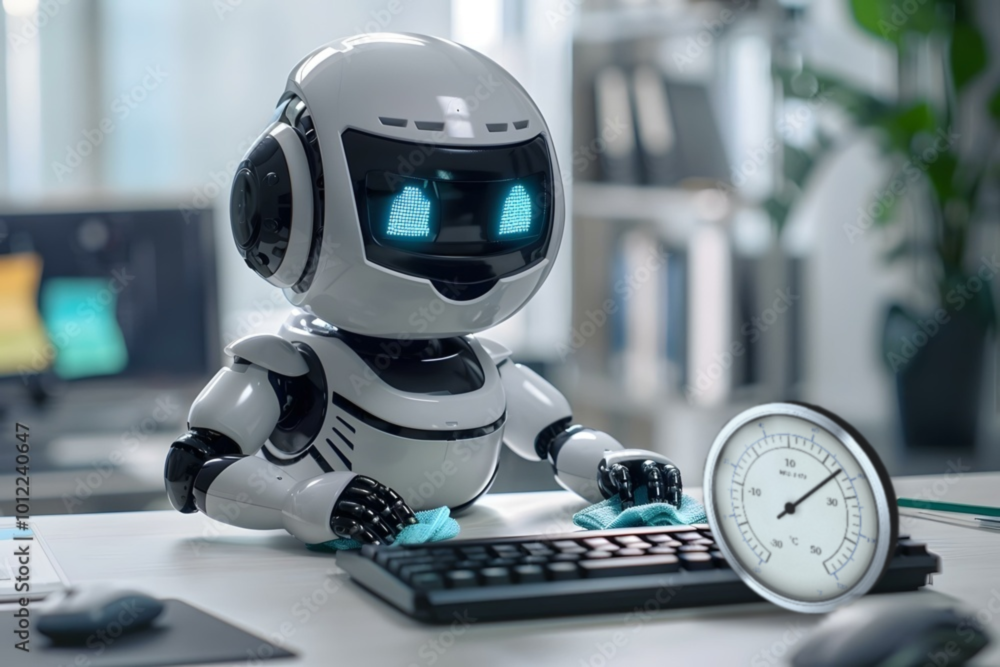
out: **24** °C
